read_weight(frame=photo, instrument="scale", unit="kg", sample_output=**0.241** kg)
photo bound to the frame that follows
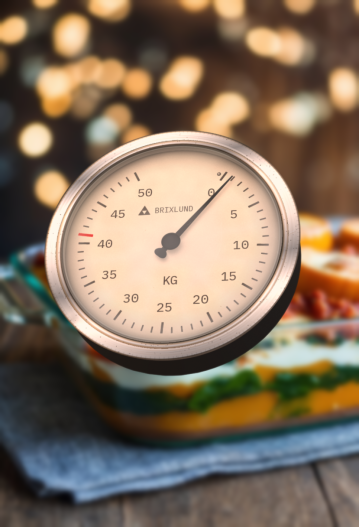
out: **1** kg
